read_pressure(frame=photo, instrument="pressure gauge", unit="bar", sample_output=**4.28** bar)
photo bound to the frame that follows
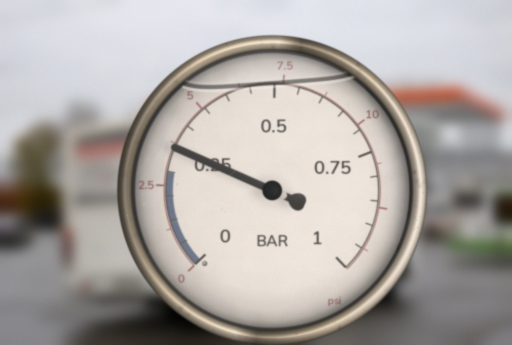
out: **0.25** bar
